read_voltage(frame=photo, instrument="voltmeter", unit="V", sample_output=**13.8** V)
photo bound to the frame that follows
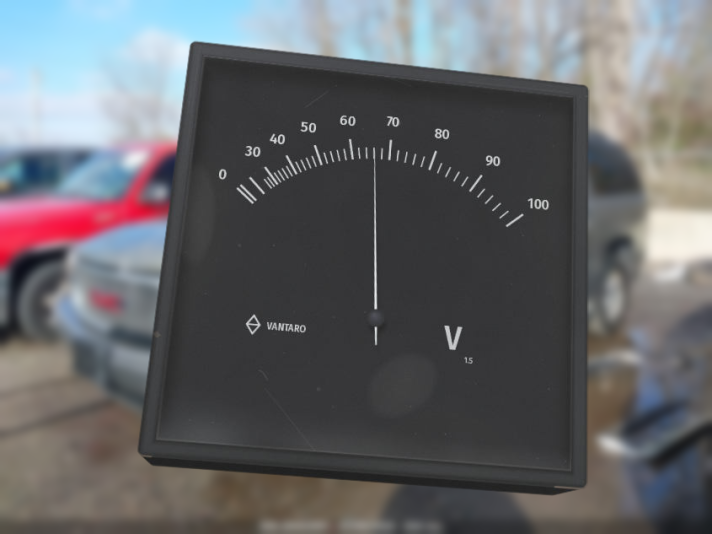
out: **66** V
